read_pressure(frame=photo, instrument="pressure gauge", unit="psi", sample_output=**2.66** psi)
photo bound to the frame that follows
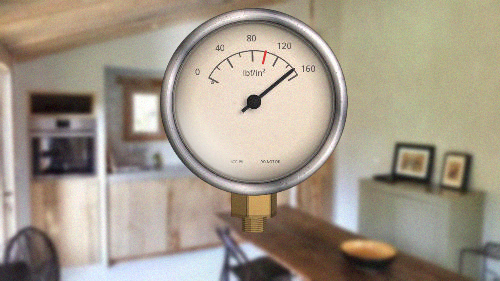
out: **150** psi
